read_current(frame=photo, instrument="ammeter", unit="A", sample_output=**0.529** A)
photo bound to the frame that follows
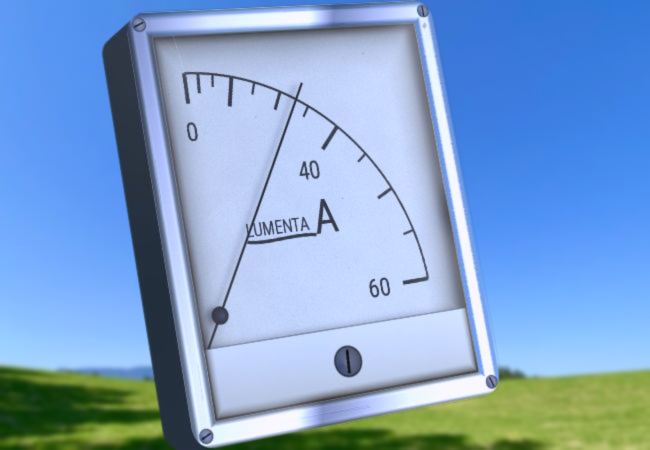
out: **32.5** A
